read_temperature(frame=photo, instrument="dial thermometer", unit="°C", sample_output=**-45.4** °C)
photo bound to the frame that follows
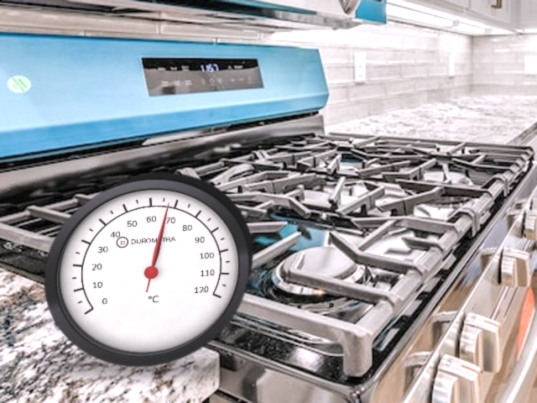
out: **67.5** °C
